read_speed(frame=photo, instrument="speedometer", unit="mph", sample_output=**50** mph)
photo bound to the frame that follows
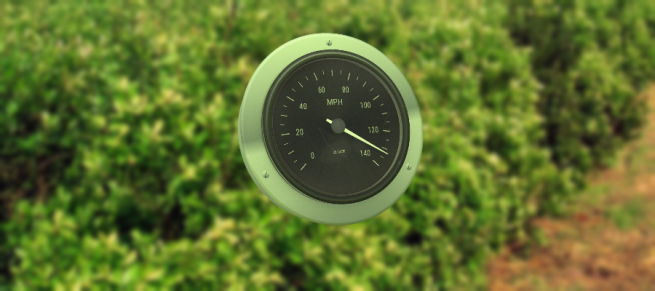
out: **132.5** mph
